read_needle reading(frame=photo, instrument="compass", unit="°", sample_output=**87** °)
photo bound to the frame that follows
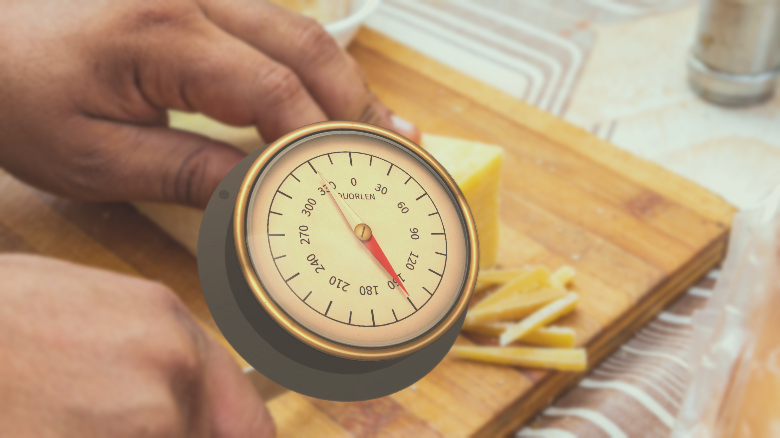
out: **150** °
